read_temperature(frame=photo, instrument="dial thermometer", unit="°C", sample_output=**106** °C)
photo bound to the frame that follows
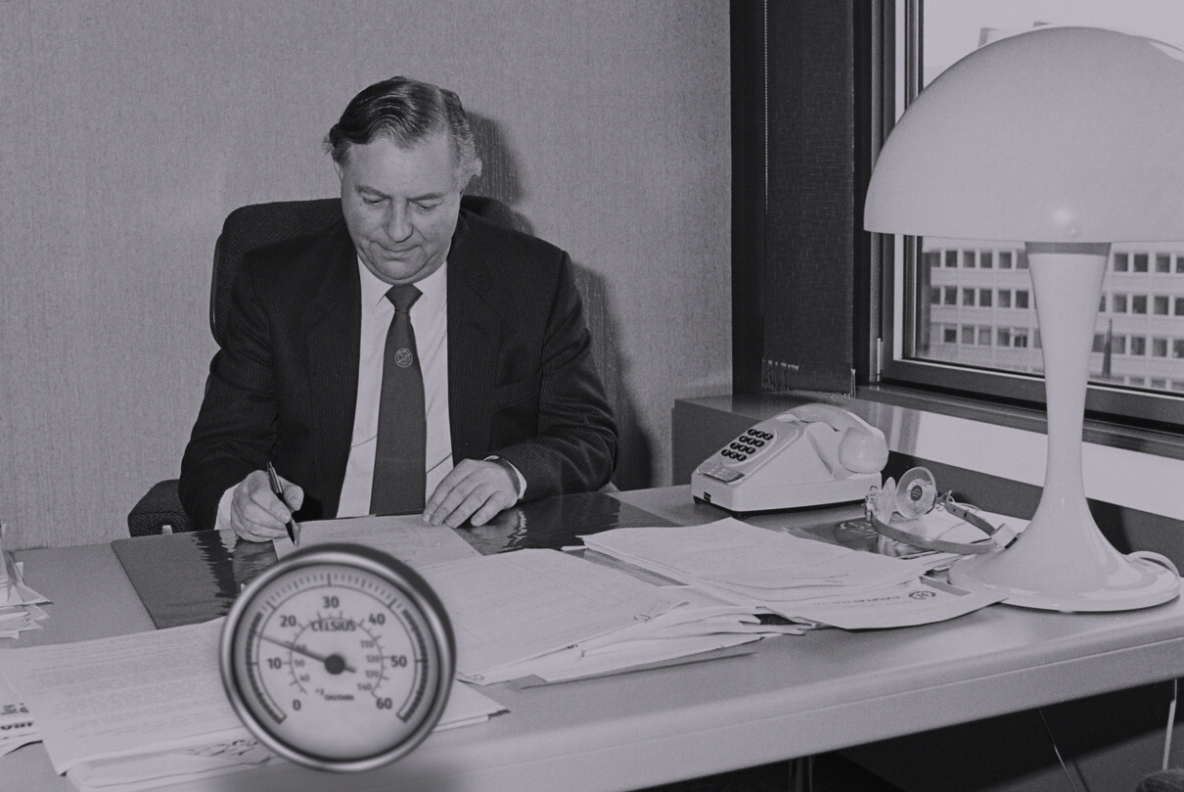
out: **15** °C
